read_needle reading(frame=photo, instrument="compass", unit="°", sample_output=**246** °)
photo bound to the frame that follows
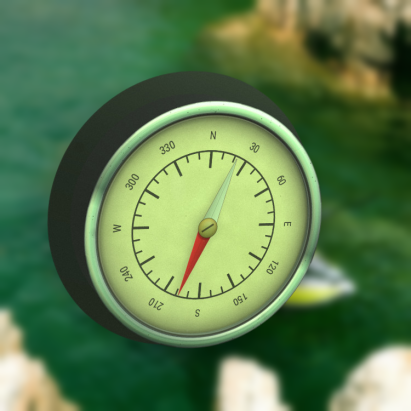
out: **200** °
